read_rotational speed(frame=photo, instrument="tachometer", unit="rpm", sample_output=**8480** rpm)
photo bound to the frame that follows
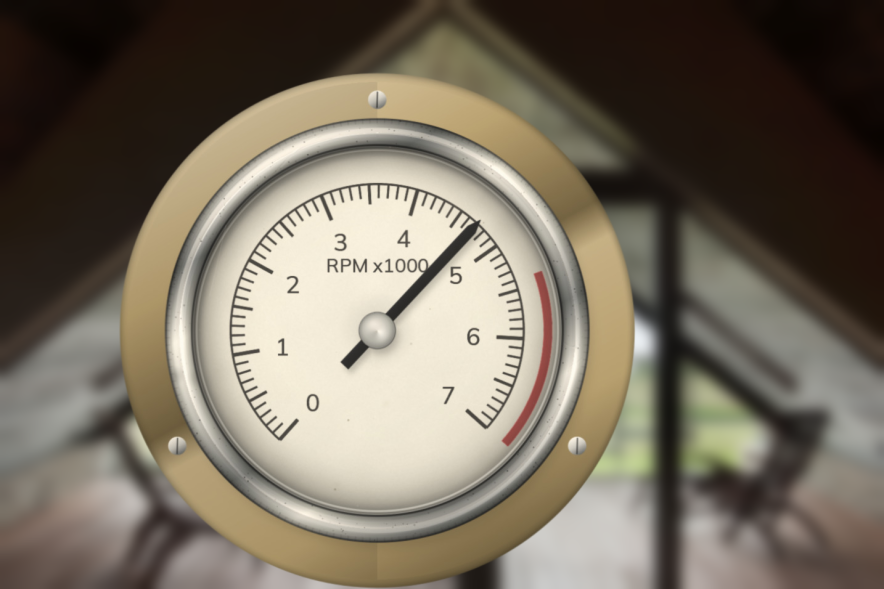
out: **4700** rpm
